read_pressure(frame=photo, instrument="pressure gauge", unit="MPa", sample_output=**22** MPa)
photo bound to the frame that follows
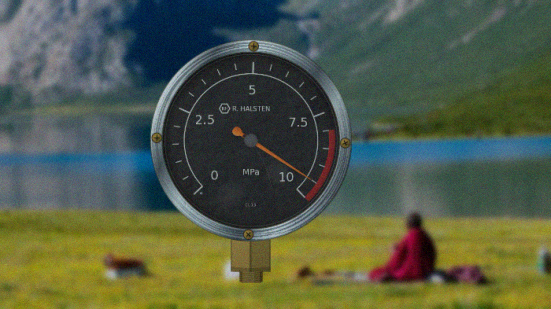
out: **9.5** MPa
